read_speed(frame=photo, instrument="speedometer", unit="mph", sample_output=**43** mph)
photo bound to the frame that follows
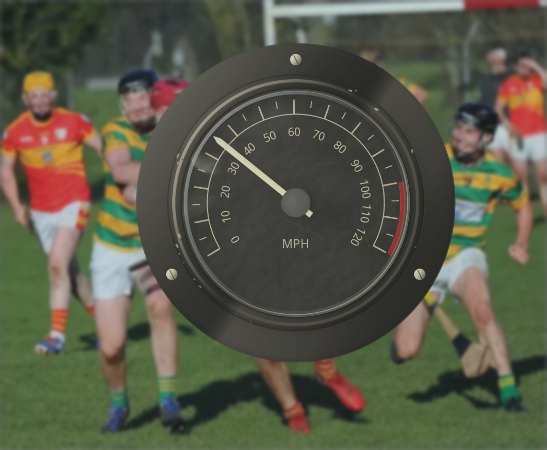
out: **35** mph
